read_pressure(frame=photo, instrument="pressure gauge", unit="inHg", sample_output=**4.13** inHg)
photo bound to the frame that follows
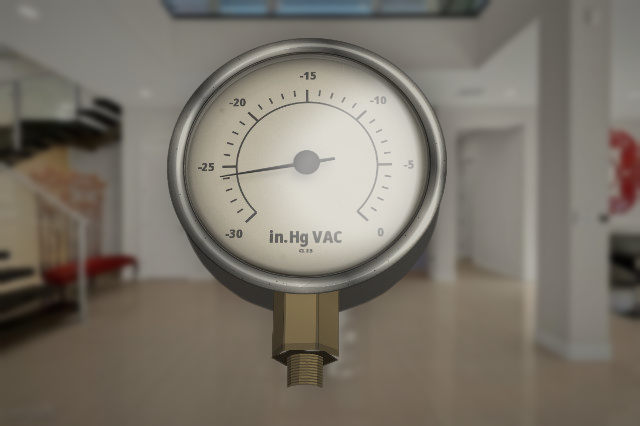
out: **-26** inHg
